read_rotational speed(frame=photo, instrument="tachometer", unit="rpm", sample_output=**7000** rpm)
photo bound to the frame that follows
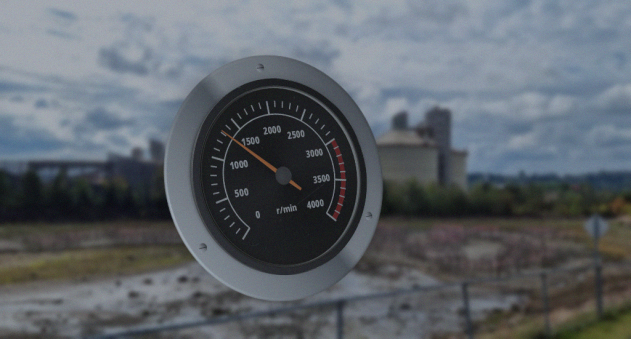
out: **1300** rpm
